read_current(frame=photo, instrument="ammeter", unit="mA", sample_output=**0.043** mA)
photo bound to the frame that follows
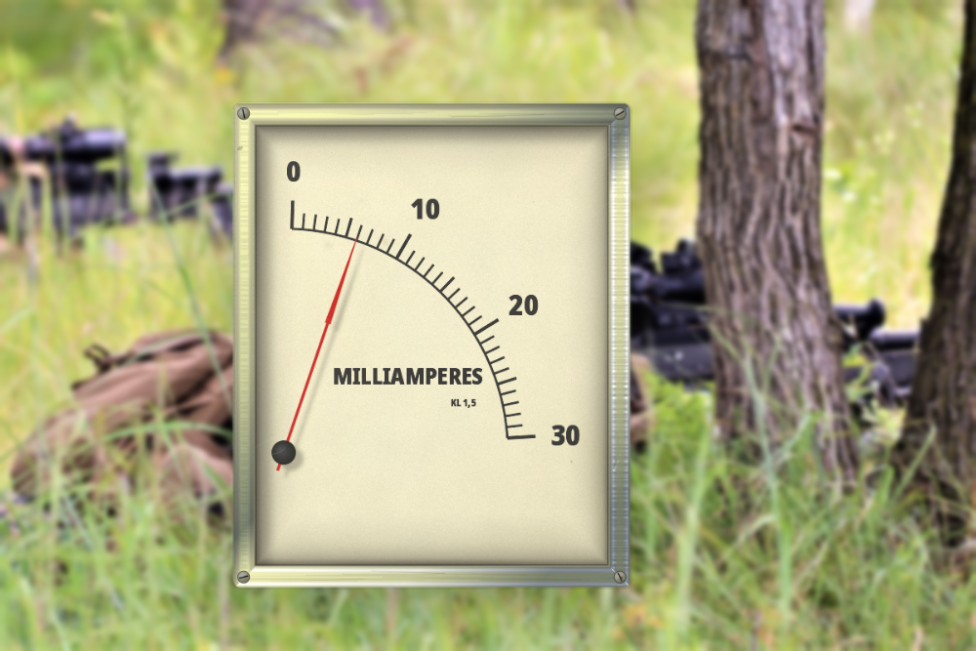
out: **6** mA
